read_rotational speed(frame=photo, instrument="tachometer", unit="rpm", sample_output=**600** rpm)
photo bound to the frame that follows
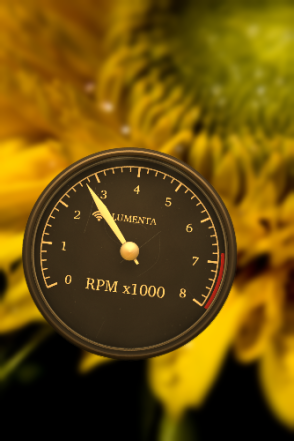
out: **2700** rpm
